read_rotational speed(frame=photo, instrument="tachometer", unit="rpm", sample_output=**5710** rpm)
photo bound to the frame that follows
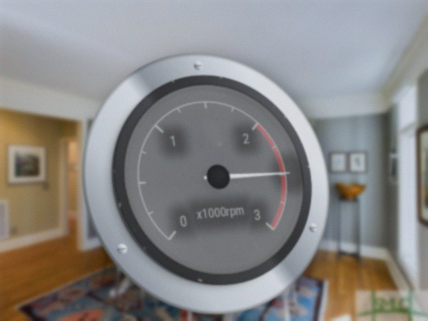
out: **2500** rpm
